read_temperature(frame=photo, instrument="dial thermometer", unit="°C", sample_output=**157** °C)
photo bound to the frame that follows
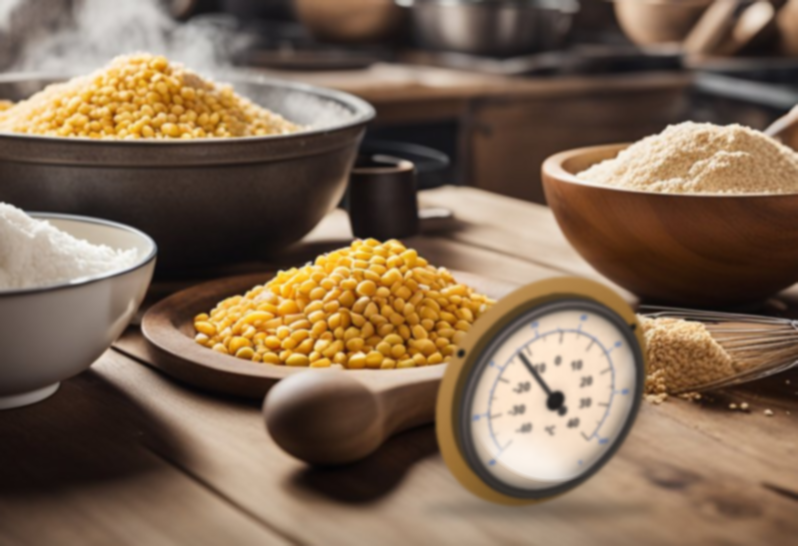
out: **-12.5** °C
